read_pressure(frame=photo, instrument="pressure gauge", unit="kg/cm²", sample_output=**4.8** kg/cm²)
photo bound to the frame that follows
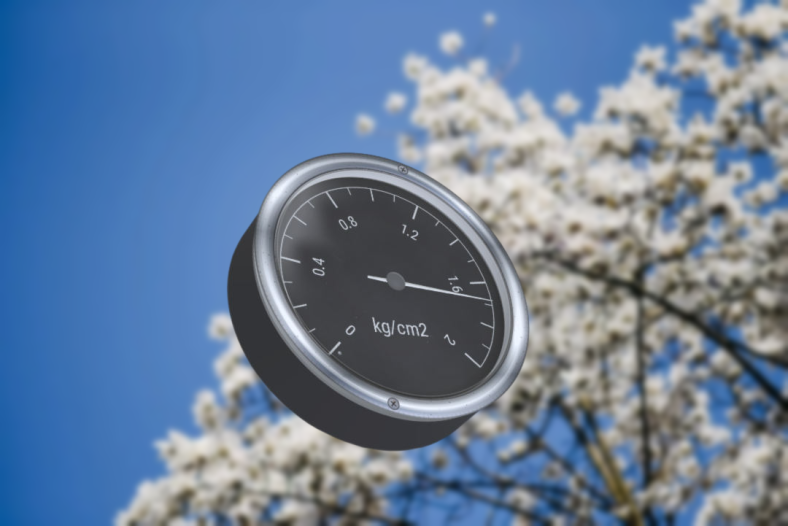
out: **1.7** kg/cm²
